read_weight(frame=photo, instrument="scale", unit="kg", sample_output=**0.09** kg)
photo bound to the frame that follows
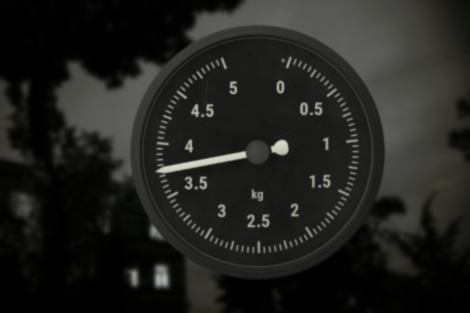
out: **3.75** kg
